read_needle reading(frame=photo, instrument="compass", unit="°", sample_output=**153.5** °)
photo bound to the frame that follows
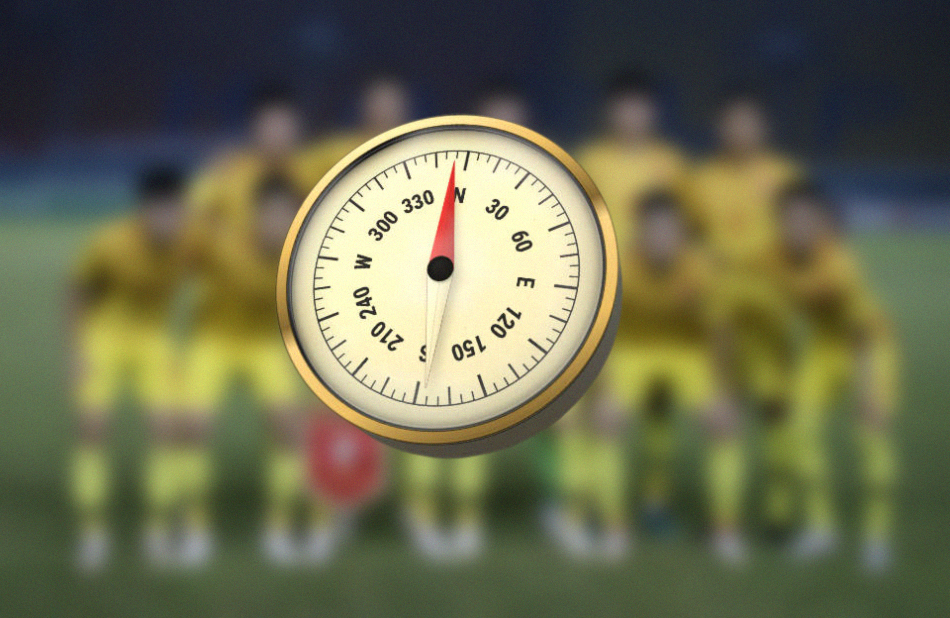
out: **355** °
